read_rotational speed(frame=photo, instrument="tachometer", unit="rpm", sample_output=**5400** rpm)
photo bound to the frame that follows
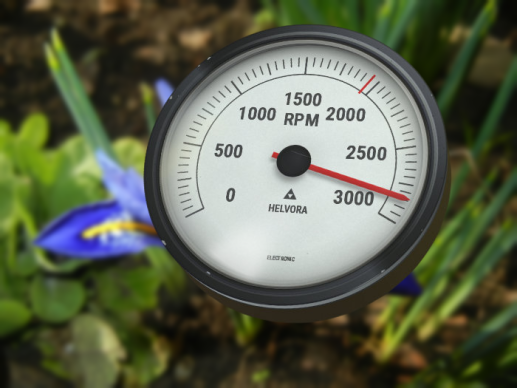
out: **2850** rpm
